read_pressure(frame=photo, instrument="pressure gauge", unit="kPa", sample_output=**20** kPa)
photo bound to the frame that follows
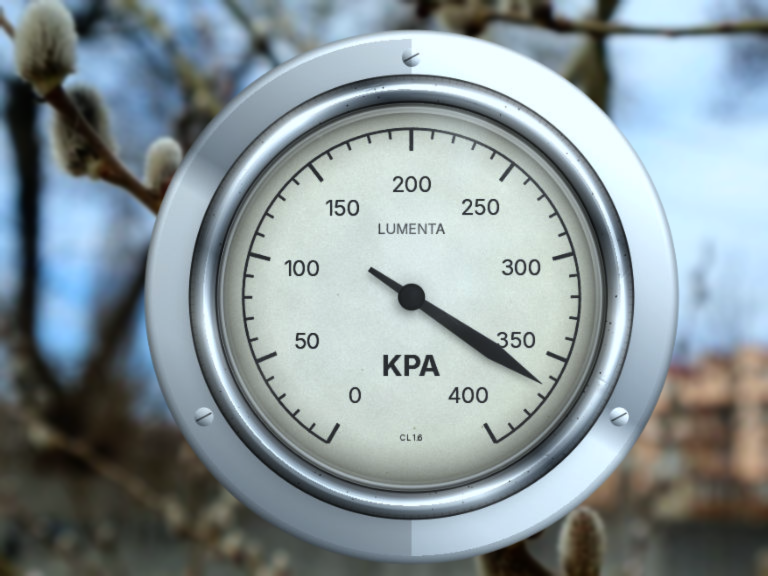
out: **365** kPa
